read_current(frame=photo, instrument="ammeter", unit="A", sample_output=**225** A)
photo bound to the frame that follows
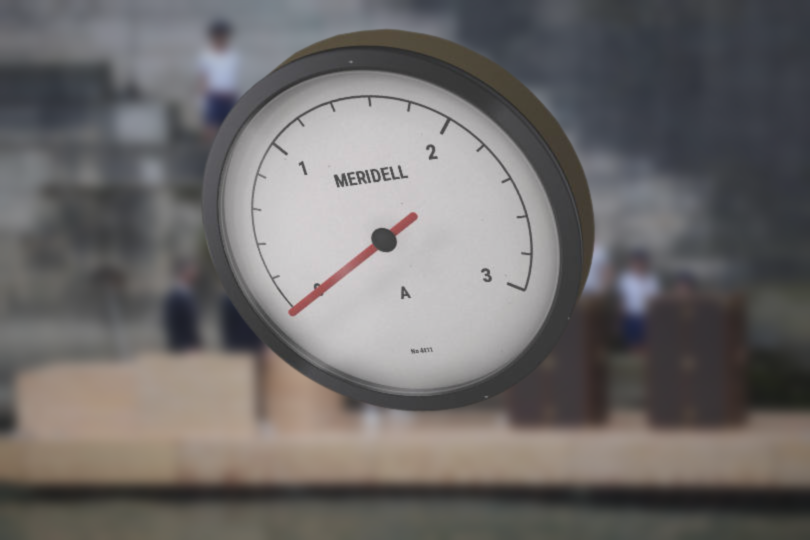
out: **0** A
